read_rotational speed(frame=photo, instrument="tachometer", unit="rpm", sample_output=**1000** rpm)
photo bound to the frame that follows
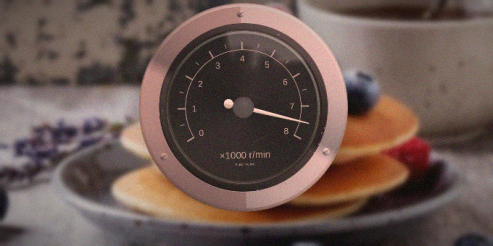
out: **7500** rpm
